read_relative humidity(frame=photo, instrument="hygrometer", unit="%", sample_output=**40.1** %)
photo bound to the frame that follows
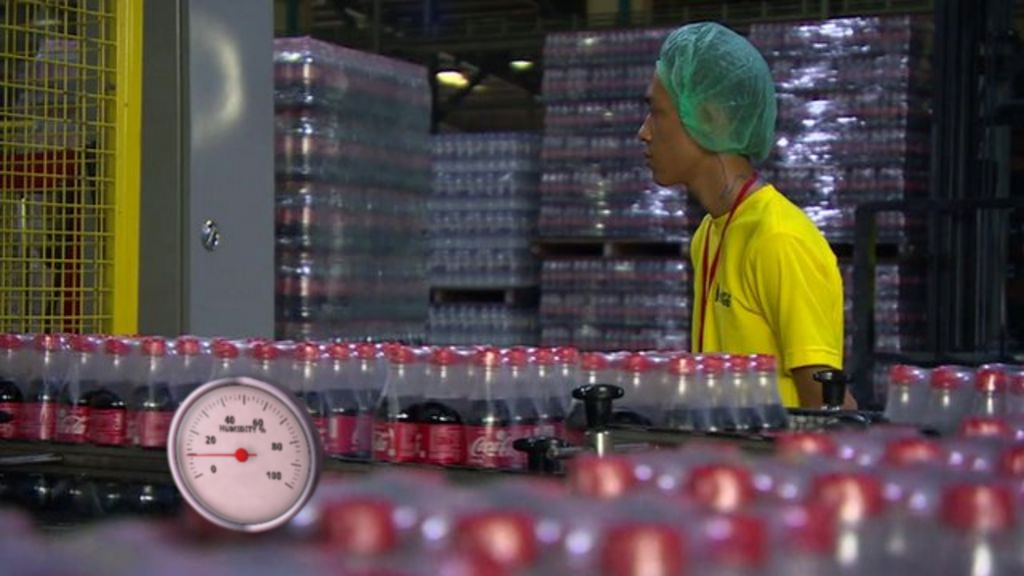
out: **10** %
